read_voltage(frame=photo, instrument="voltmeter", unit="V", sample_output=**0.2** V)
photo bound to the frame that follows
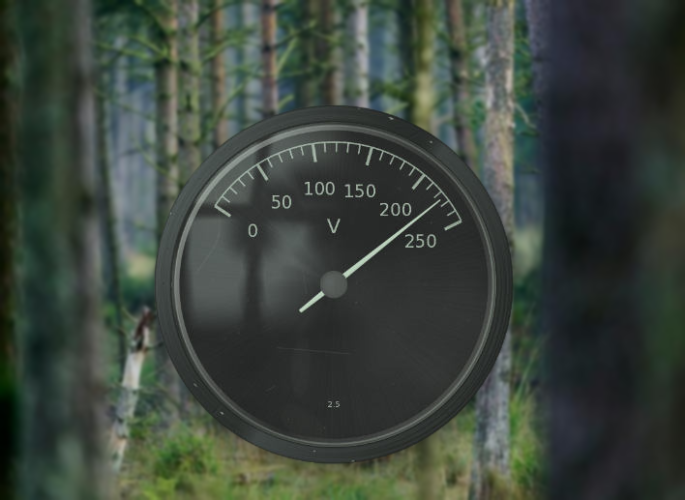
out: **225** V
